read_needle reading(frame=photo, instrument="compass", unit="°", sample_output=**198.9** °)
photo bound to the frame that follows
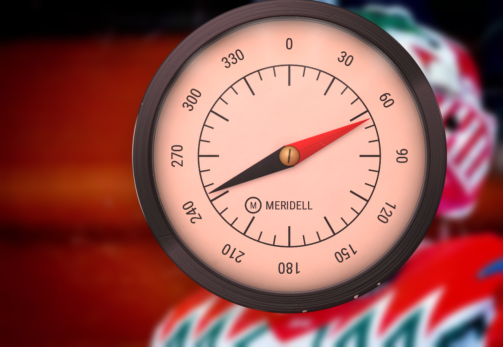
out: **65** °
